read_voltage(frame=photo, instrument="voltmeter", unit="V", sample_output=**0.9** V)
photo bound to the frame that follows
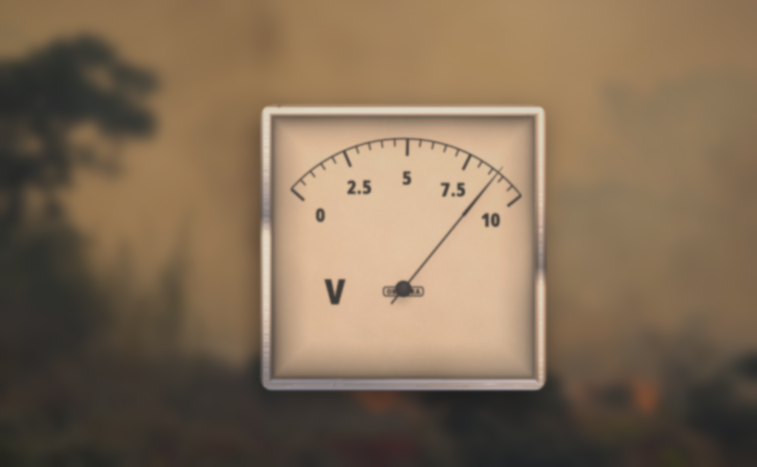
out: **8.75** V
